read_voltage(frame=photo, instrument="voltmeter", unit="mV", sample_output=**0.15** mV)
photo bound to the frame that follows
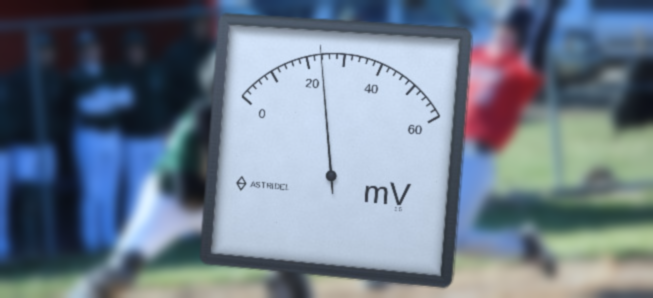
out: **24** mV
